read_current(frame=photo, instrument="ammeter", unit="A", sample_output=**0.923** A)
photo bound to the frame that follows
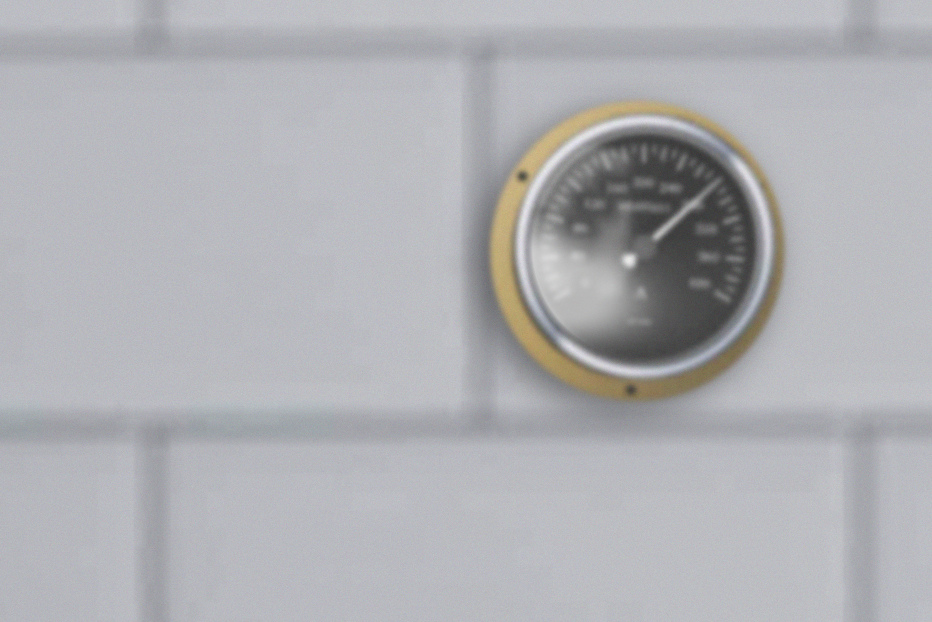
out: **280** A
